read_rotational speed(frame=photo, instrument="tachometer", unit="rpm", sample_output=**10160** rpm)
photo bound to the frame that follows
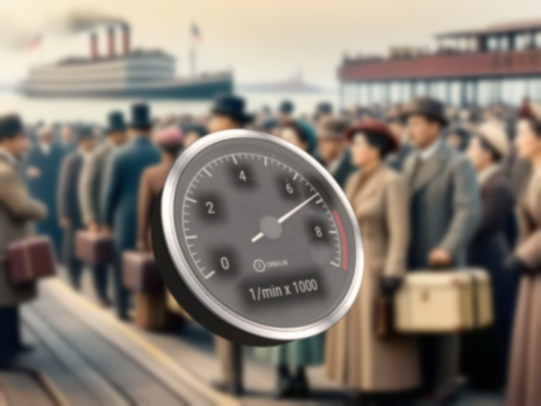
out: **6800** rpm
